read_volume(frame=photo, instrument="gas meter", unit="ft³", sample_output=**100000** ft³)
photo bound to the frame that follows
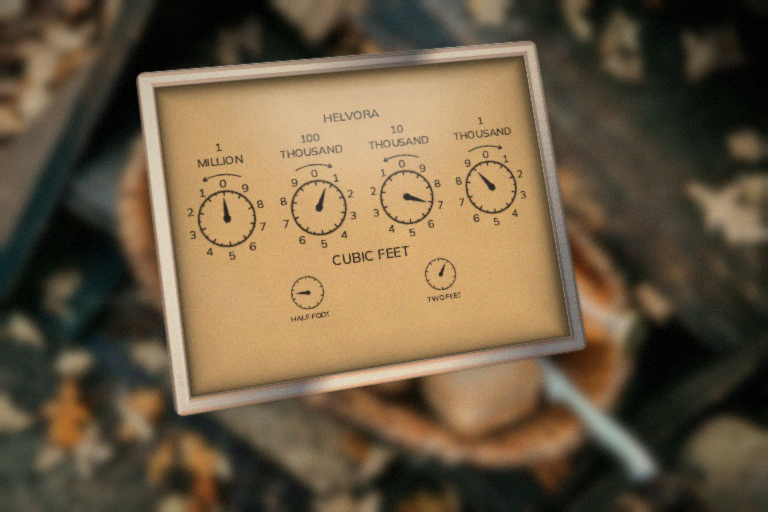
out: **6900** ft³
